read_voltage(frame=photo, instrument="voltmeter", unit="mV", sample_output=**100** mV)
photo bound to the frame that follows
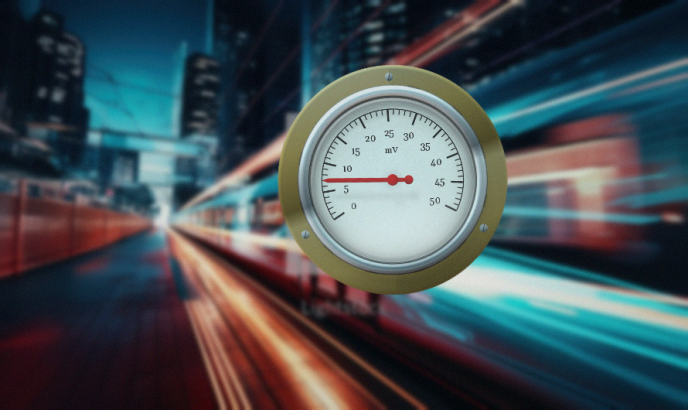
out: **7** mV
